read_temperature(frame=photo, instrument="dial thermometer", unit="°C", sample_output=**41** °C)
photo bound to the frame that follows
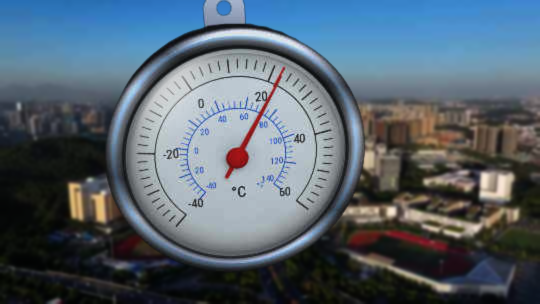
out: **22** °C
